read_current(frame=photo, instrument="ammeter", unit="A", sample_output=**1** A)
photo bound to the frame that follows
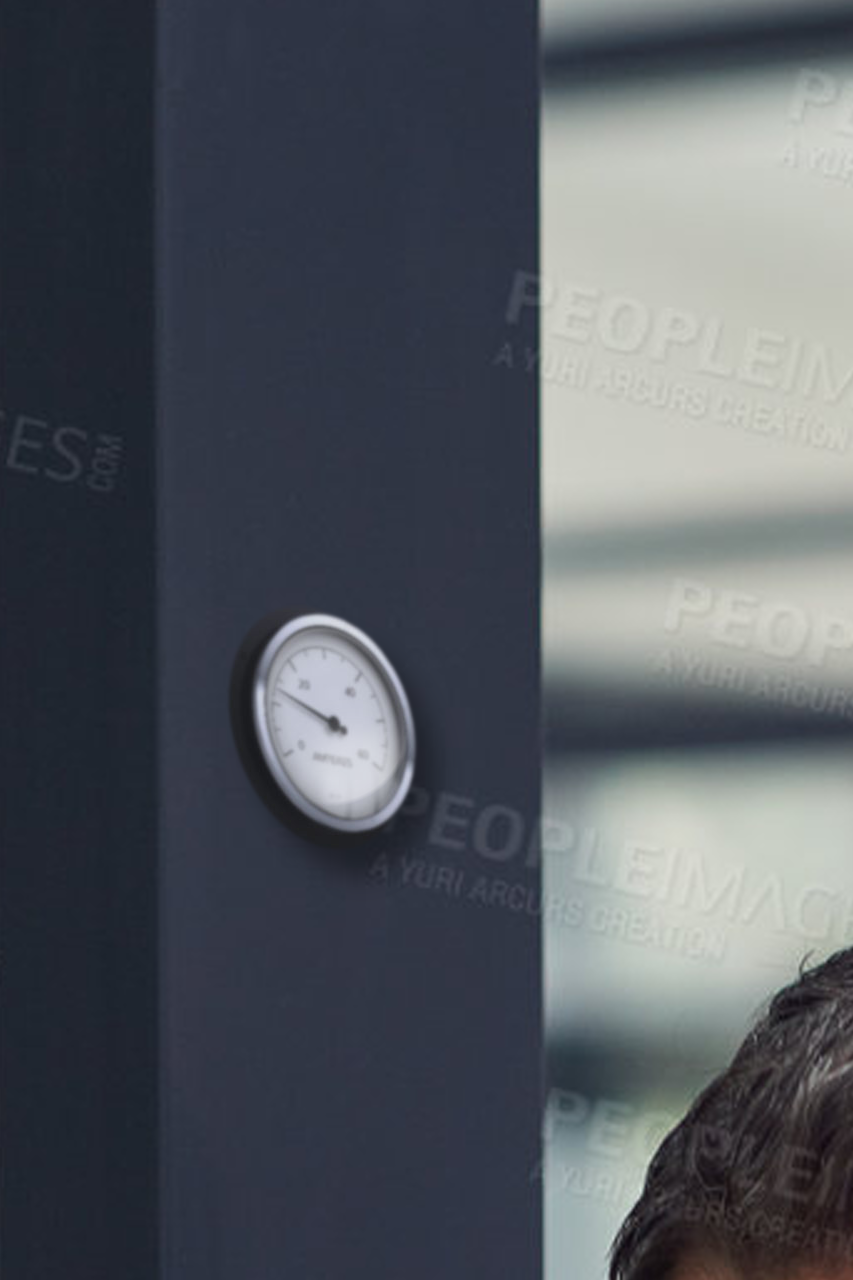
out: **12.5** A
